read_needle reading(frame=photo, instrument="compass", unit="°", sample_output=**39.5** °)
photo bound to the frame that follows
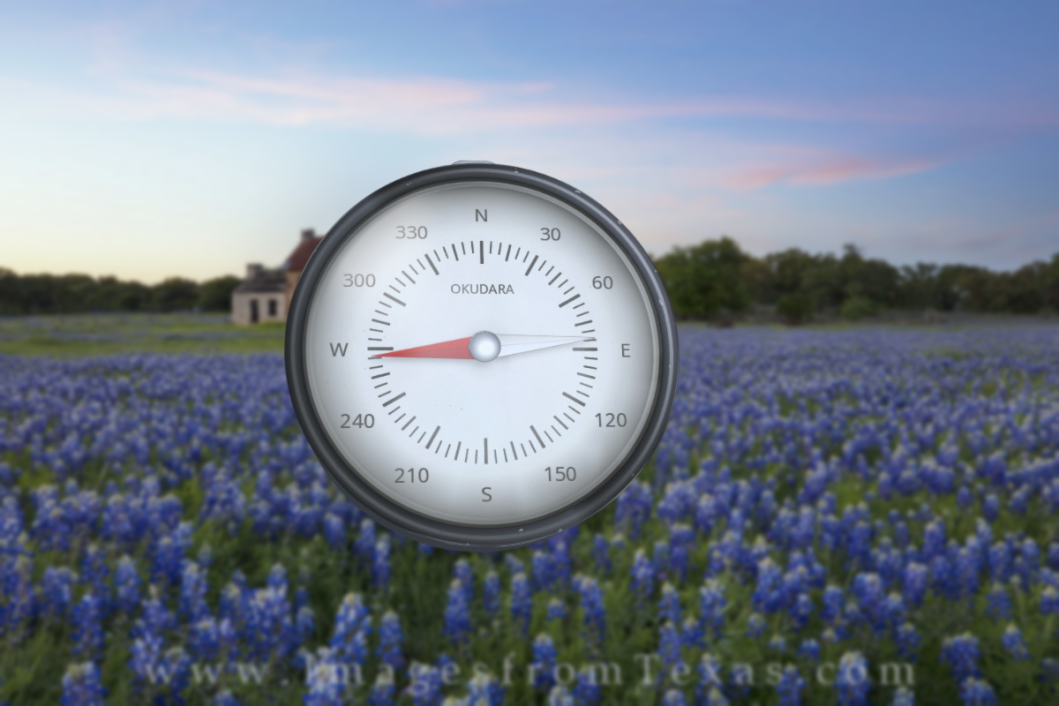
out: **265** °
